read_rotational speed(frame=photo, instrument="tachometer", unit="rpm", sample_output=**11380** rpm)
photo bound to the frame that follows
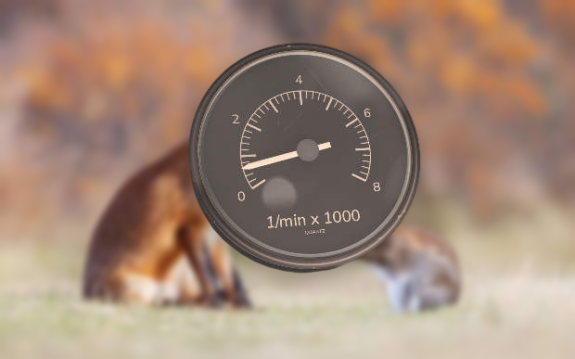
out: **600** rpm
